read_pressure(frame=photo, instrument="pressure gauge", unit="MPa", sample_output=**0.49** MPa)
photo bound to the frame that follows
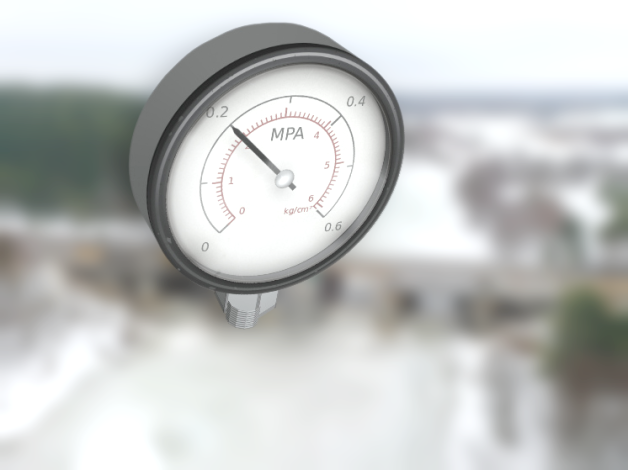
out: **0.2** MPa
